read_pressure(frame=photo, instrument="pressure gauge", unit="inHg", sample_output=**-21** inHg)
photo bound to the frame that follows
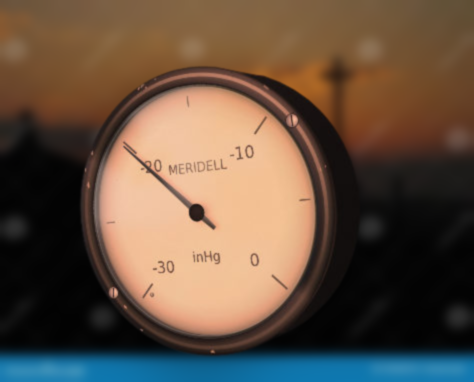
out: **-20** inHg
